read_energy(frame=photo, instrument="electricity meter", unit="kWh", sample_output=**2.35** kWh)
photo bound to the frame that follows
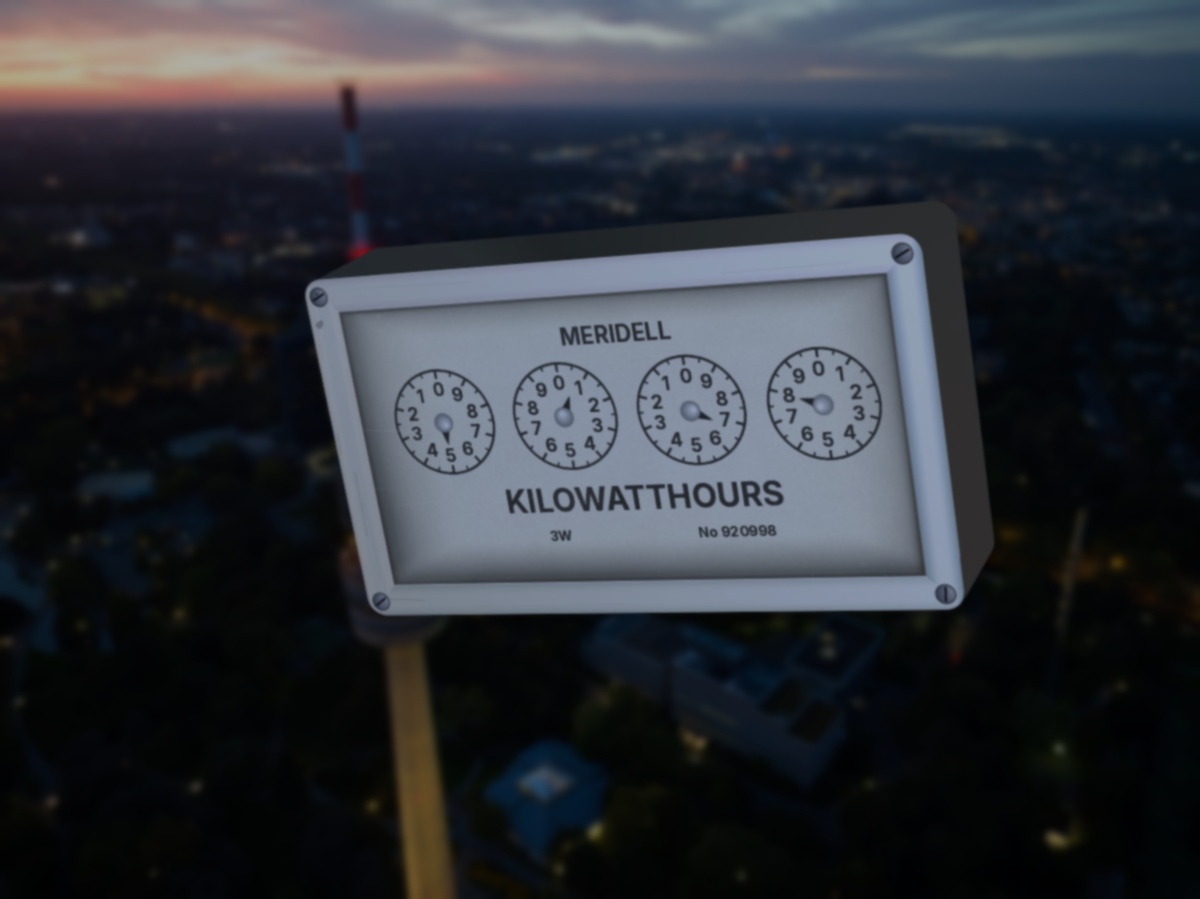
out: **5068** kWh
